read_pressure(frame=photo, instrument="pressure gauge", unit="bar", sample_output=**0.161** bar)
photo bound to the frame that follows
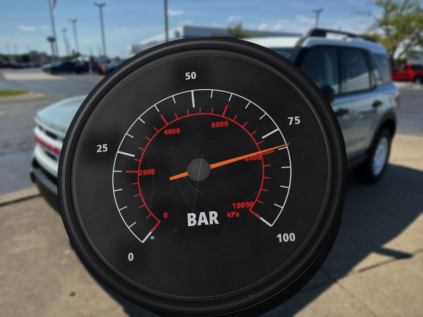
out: **80** bar
